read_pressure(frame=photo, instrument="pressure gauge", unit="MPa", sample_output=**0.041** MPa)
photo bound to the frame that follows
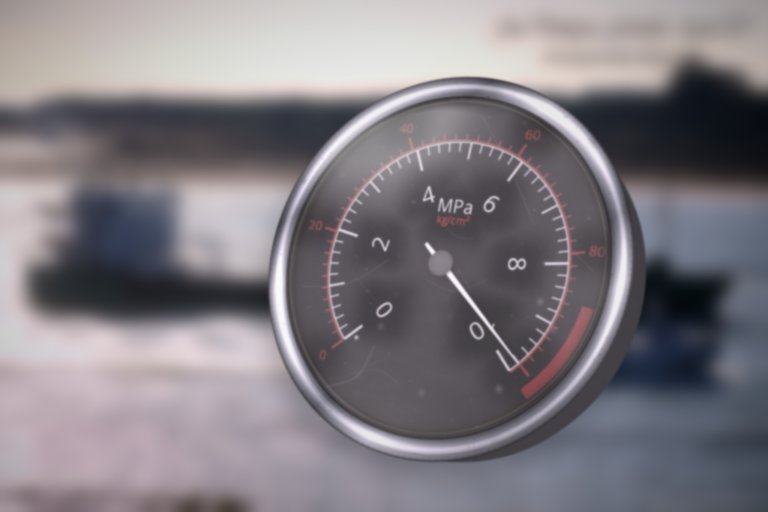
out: **9.8** MPa
